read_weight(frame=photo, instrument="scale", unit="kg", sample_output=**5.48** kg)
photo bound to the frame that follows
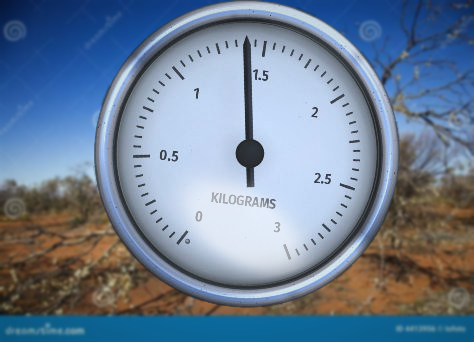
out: **1.4** kg
